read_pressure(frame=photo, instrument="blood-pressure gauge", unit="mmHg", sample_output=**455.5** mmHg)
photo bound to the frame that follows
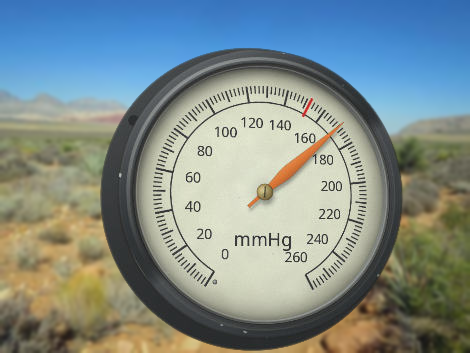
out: **170** mmHg
